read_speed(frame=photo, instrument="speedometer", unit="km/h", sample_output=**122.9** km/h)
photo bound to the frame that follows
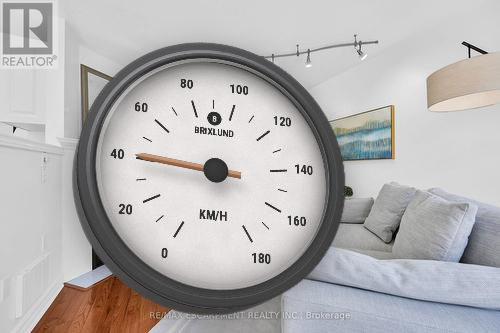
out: **40** km/h
